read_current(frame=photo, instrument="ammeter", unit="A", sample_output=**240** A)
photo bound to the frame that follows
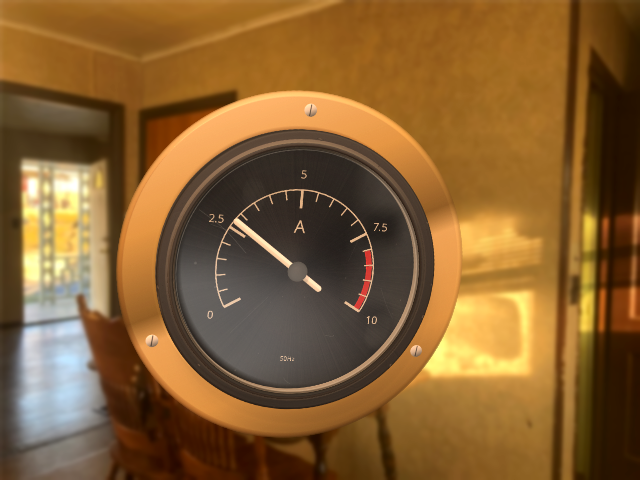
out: **2.75** A
